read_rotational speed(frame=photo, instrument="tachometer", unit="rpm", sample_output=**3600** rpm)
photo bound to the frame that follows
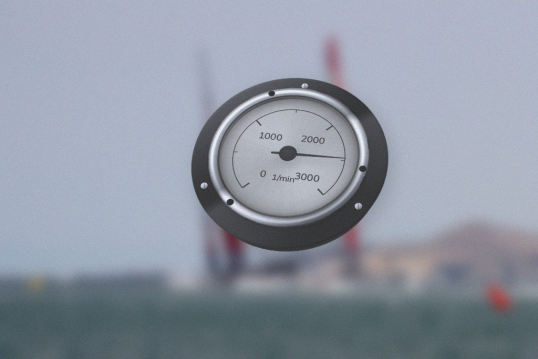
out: **2500** rpm
